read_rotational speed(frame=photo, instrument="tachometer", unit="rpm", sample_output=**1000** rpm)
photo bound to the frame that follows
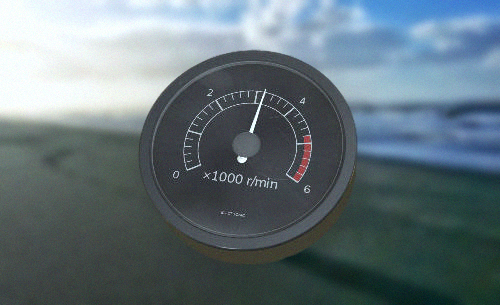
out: **3200** rpm
